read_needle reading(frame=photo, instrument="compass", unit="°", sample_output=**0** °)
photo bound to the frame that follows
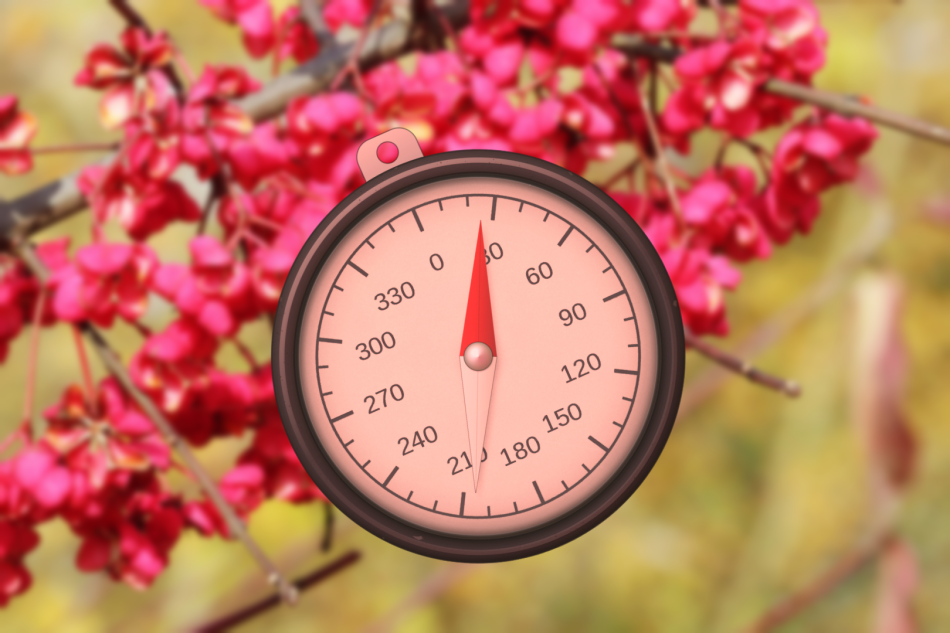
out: **25** °
